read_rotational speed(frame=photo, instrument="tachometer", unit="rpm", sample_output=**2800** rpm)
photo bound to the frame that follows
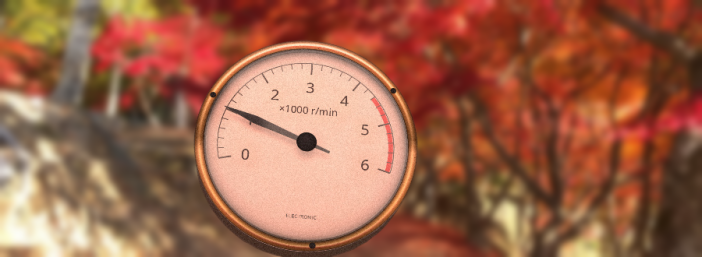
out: **1000** rpm
